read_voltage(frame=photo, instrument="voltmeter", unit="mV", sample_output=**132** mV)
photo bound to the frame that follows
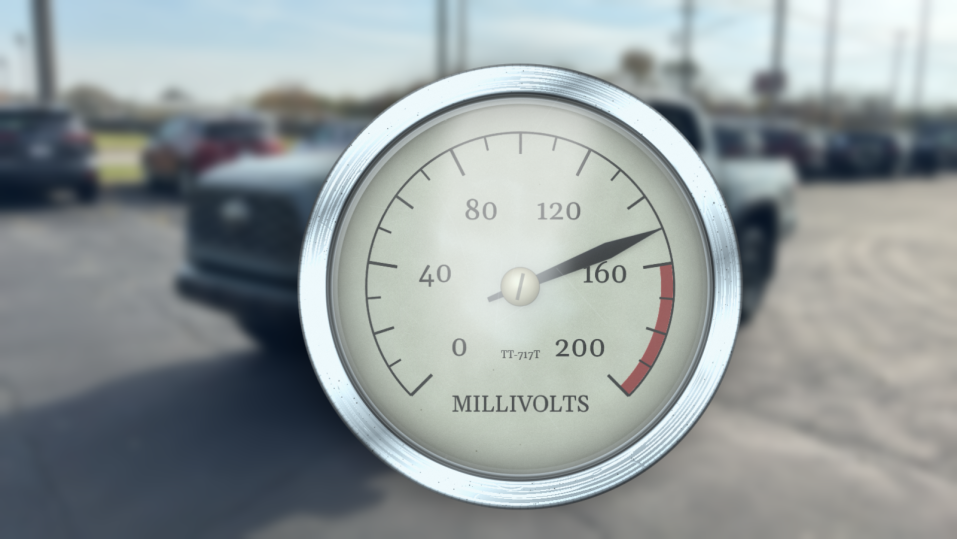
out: **150** mV
